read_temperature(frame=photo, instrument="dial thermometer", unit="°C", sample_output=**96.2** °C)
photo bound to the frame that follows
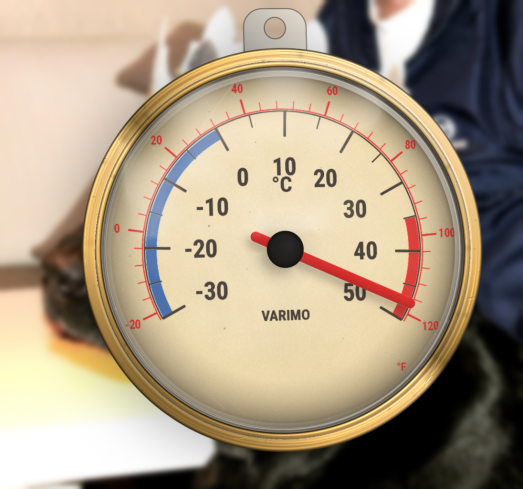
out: **47.5** °C
